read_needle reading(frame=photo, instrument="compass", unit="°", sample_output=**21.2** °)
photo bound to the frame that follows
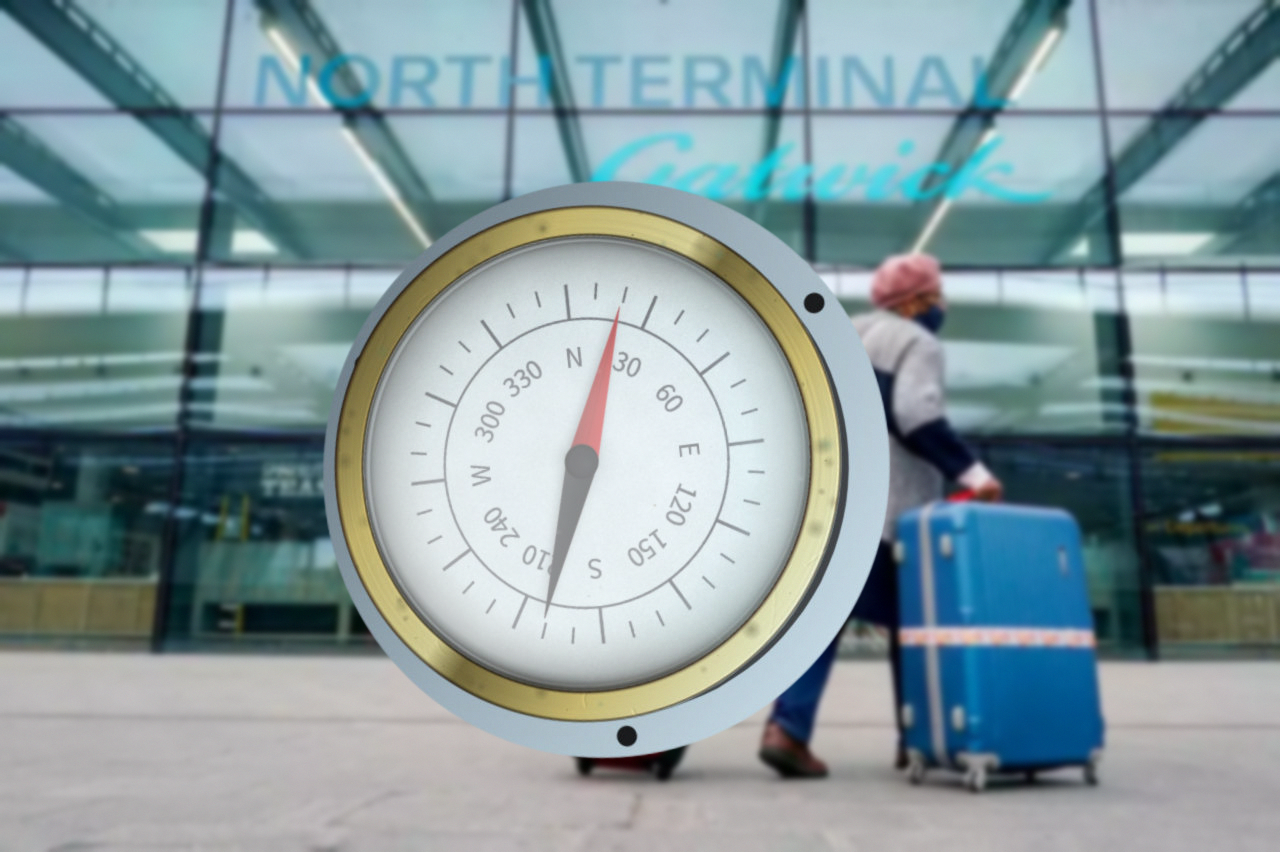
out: **20** °
